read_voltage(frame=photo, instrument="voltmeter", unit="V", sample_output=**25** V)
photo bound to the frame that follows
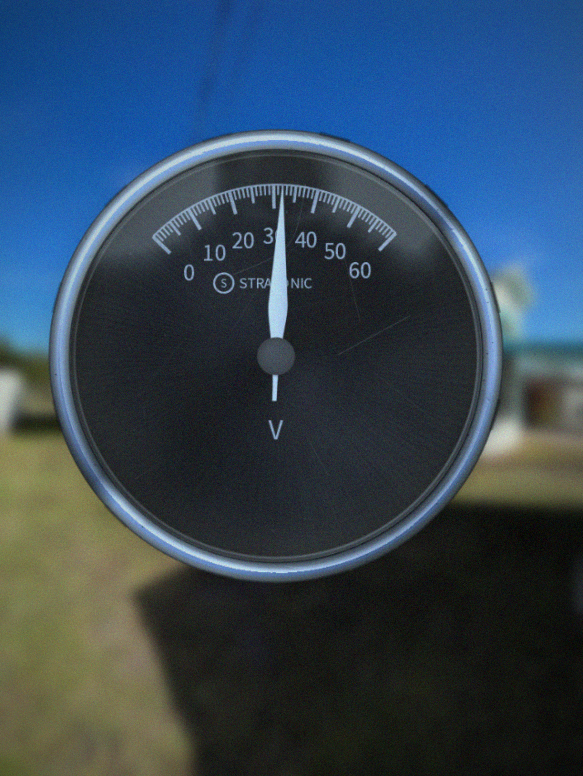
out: **32** V
